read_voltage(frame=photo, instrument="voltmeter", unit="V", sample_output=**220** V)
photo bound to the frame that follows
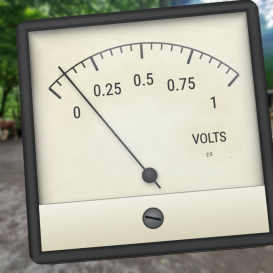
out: **0.1** V
